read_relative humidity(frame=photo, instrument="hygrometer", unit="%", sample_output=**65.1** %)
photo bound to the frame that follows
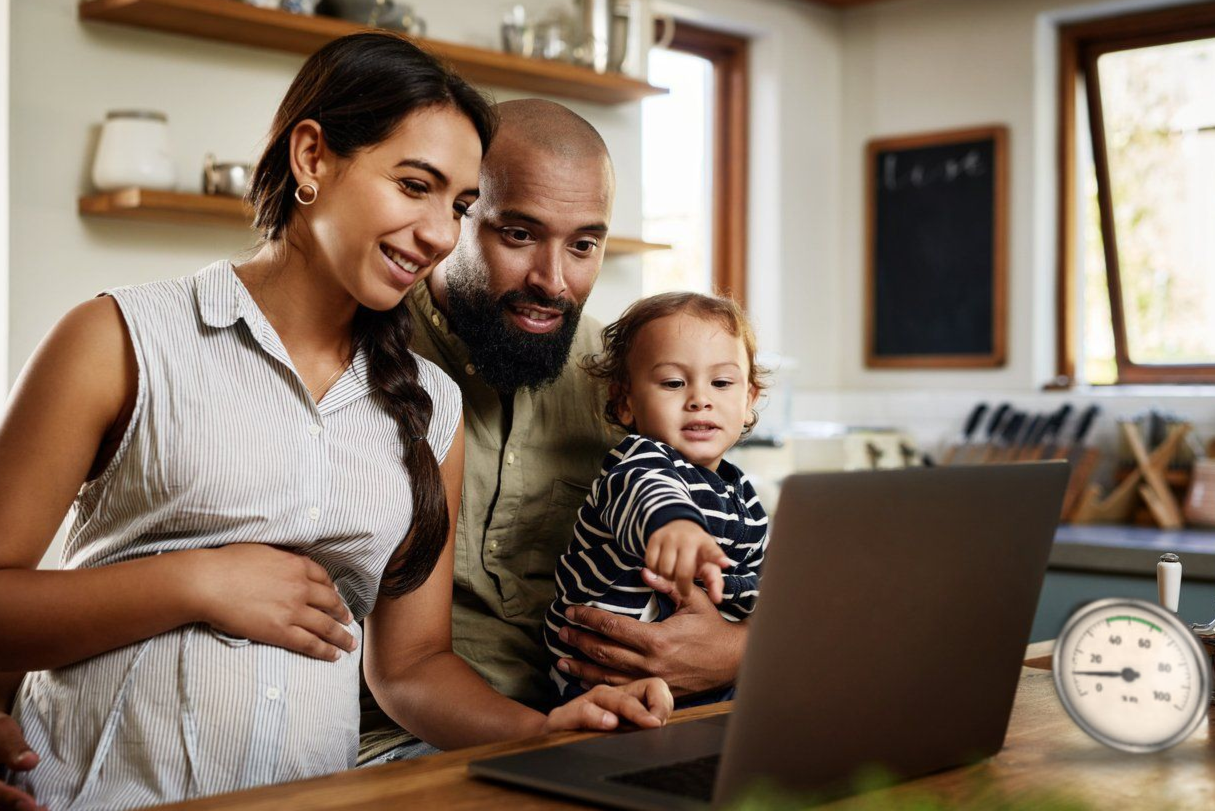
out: **10** %
